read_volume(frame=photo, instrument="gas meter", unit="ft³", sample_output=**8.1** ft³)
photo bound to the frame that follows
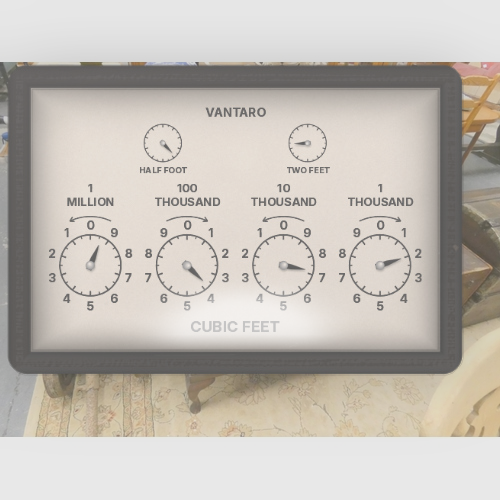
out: **937200** ft³
